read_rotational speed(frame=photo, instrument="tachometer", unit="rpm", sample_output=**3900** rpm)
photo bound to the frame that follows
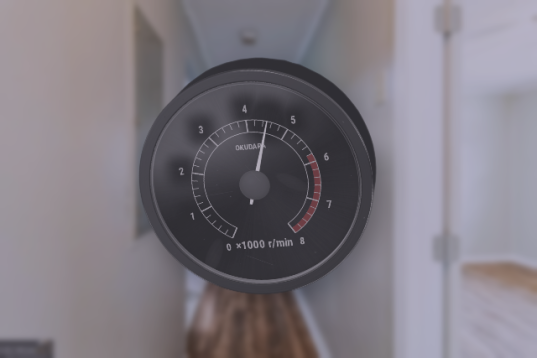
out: **4500** rpm
